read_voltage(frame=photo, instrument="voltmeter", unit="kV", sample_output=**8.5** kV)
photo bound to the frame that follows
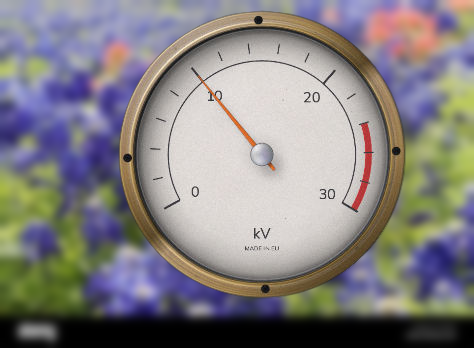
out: **10** kV
